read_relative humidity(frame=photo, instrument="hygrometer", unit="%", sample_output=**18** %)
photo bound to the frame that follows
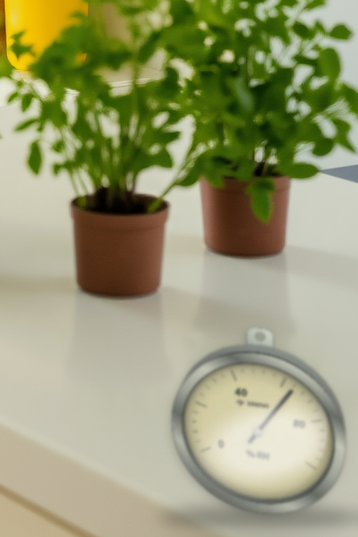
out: **64** %
